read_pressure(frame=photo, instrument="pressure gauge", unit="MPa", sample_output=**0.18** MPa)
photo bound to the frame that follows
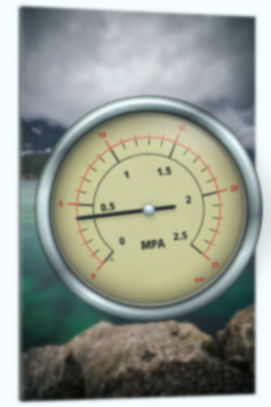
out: **0.4** MPa
